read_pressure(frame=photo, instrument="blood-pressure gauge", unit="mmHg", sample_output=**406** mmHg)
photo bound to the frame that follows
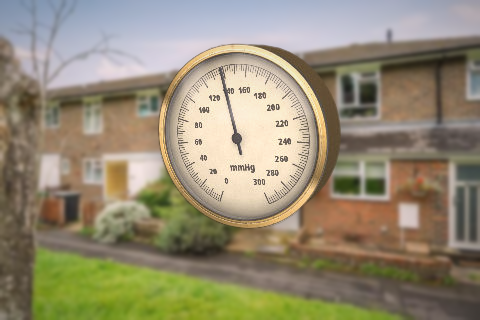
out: **140** mmHg
